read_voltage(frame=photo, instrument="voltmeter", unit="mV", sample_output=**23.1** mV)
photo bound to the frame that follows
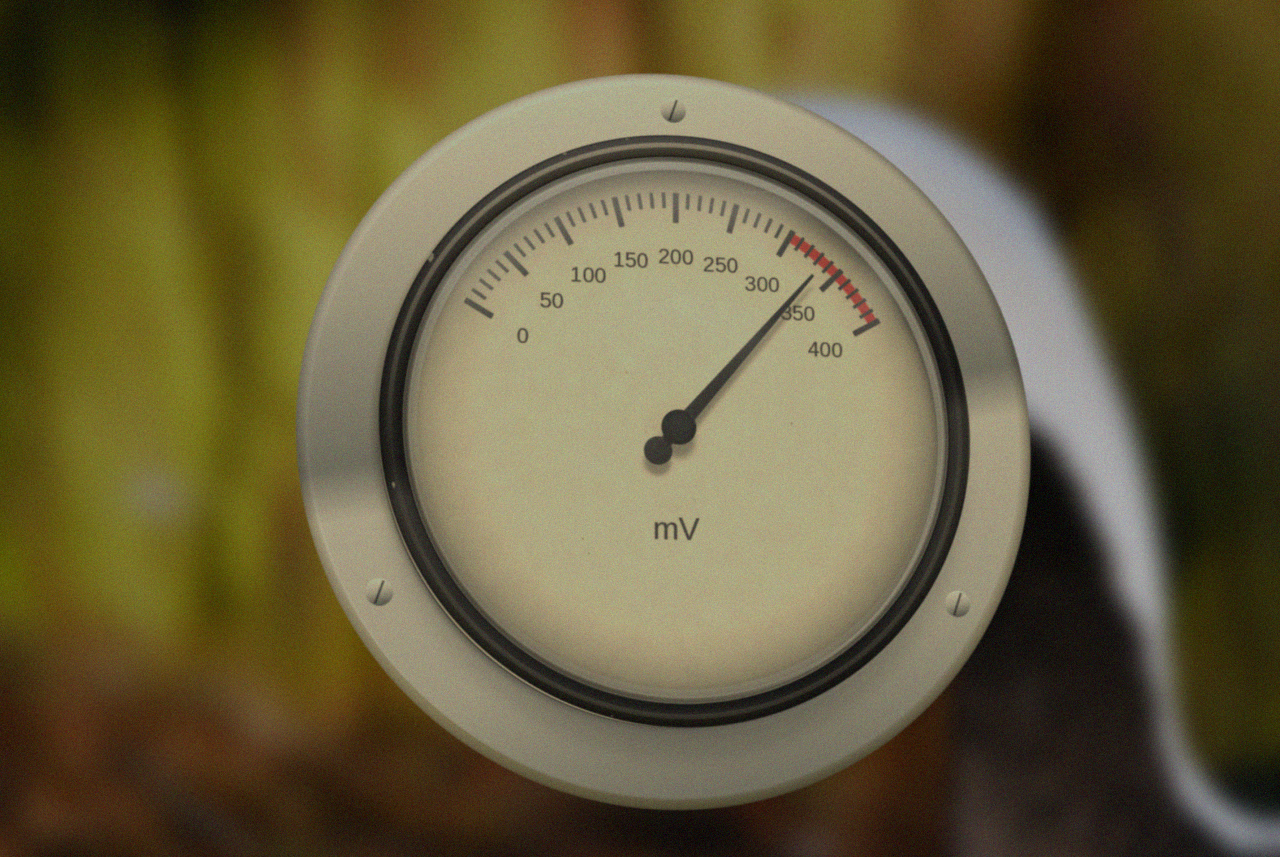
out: **335** mV
